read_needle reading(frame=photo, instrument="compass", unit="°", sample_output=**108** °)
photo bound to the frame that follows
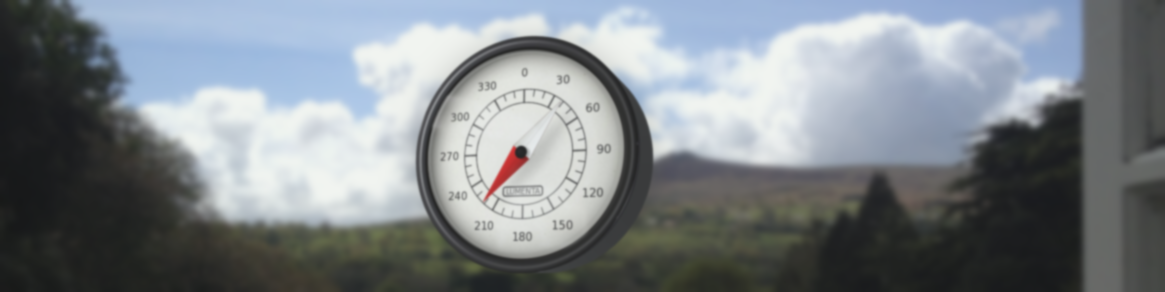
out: **220** °
